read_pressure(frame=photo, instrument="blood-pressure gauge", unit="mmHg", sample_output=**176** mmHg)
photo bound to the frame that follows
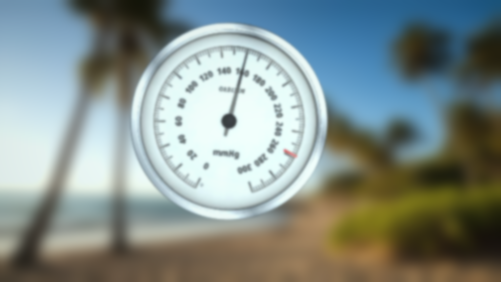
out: **160** mmHg
